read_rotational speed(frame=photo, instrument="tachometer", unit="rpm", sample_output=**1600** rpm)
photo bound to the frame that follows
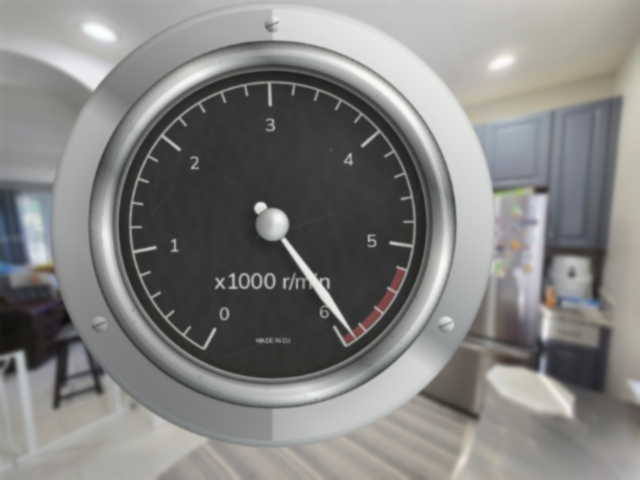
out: **5900** rpm
